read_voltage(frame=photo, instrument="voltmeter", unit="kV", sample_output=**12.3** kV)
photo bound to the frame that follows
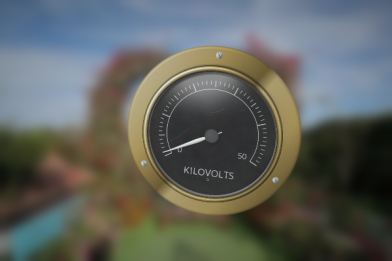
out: **1** kV
